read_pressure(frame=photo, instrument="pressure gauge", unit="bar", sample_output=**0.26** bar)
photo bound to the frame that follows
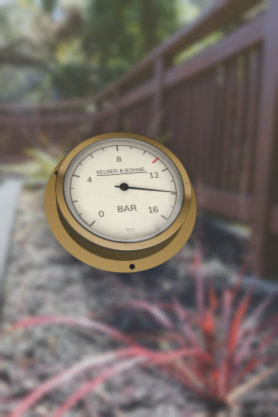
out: **14** bar
